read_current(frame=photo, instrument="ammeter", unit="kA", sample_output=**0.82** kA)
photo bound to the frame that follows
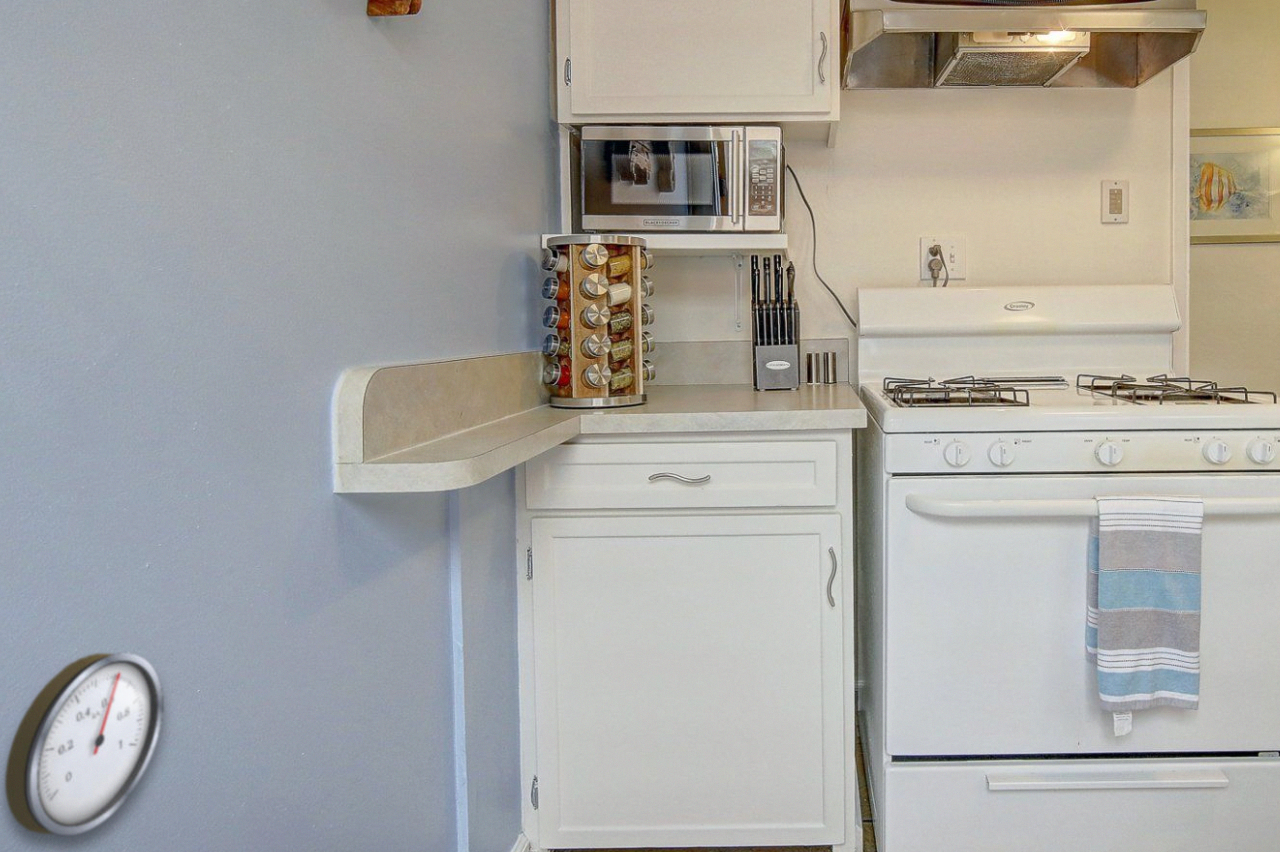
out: **0.6** kA
